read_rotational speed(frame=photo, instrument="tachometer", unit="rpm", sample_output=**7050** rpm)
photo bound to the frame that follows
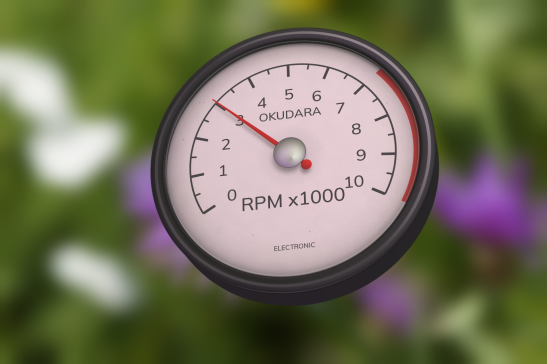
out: **3000** rpm
